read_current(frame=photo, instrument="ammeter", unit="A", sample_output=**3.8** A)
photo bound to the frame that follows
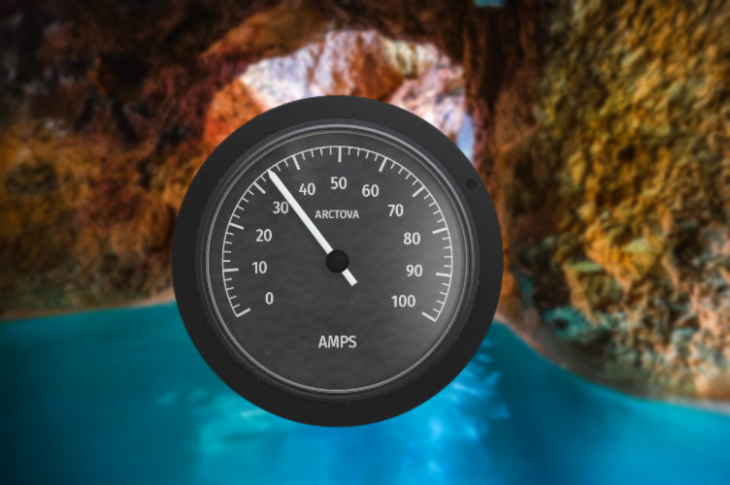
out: **34** A
